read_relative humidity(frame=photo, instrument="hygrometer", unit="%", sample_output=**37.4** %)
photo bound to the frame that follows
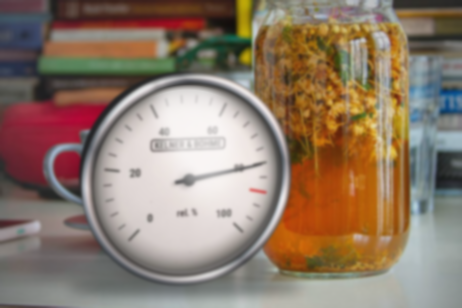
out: **80** %
